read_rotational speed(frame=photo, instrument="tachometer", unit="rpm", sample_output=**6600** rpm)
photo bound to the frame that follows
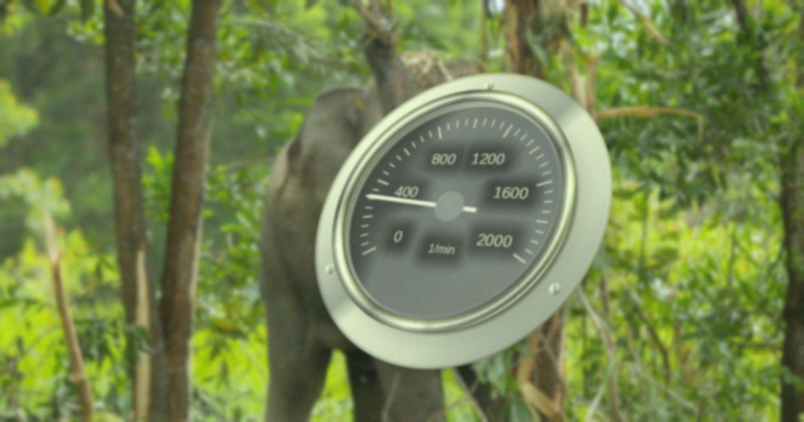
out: **300** rpm
